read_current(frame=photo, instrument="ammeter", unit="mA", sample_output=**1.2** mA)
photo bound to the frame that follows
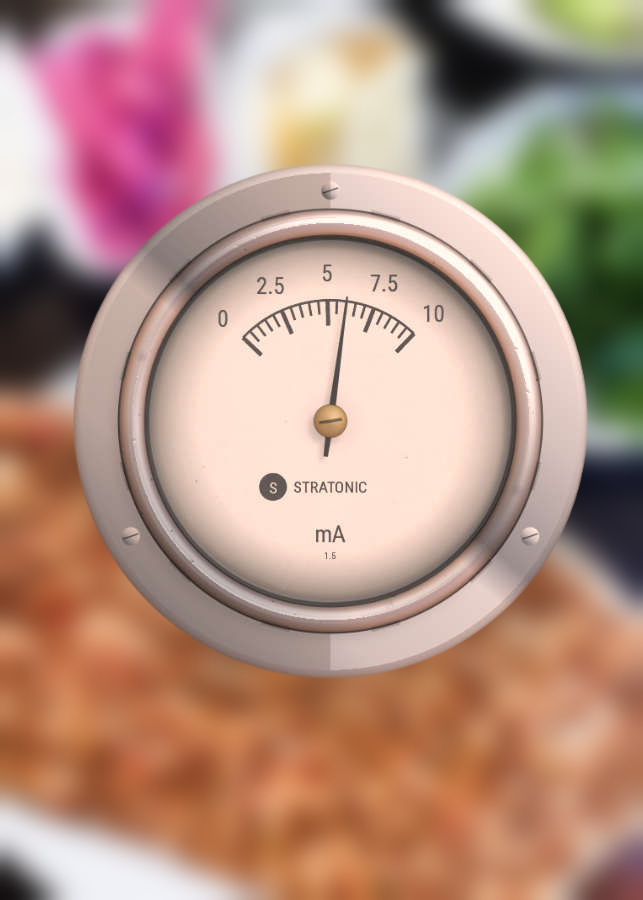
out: **6** mA
